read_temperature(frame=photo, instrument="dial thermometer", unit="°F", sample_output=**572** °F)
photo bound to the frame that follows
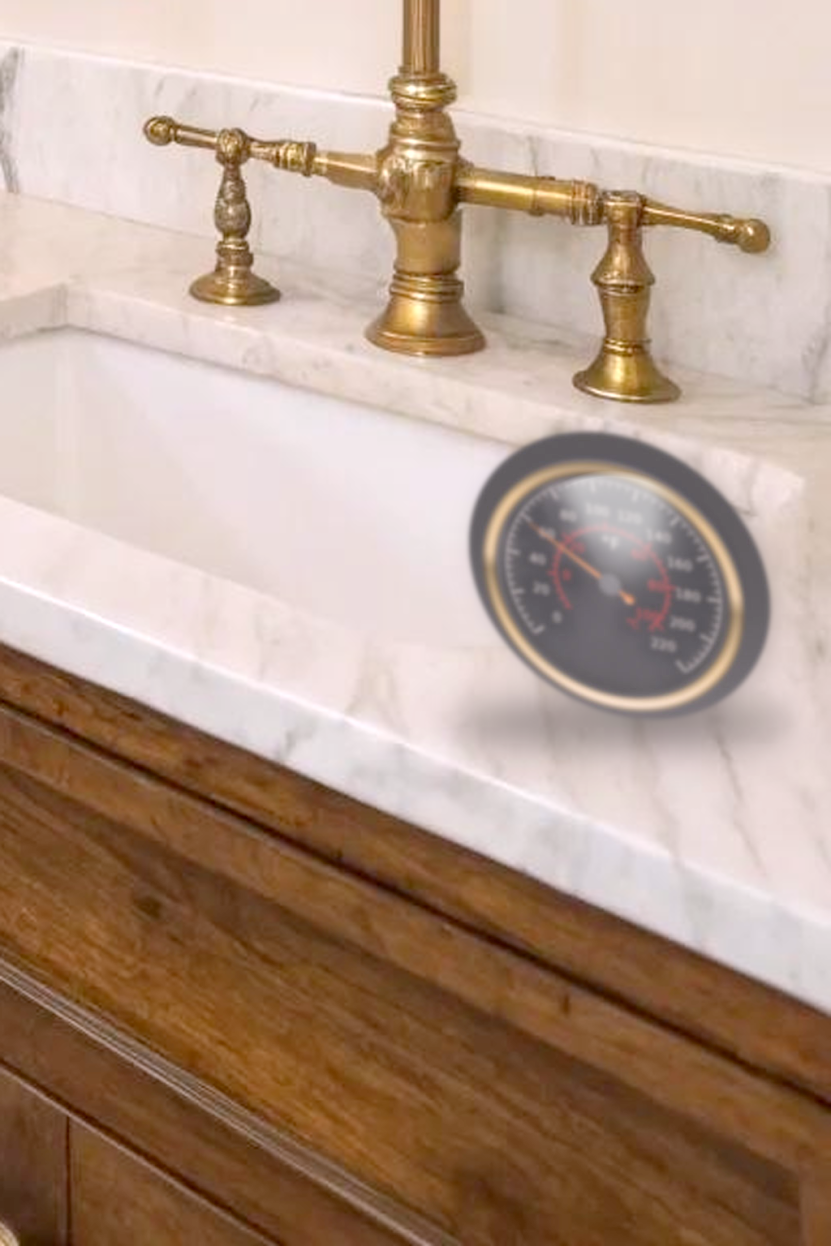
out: **60** °F
